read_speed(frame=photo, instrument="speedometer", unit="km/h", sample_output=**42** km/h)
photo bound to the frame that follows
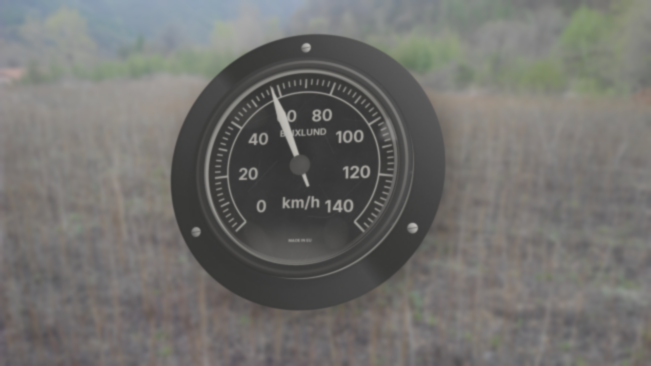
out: **58** km/h
